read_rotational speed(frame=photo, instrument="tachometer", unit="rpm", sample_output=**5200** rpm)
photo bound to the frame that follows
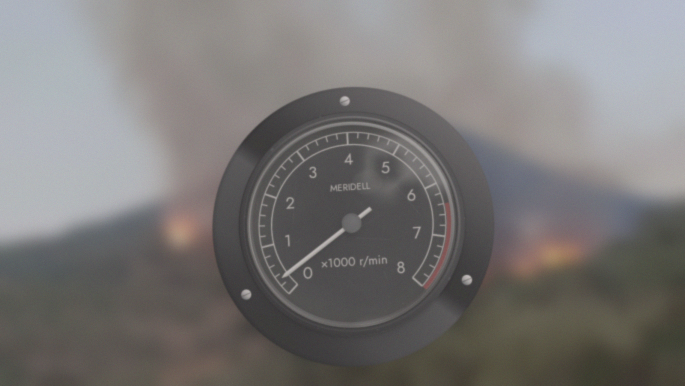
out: **300** rpm
